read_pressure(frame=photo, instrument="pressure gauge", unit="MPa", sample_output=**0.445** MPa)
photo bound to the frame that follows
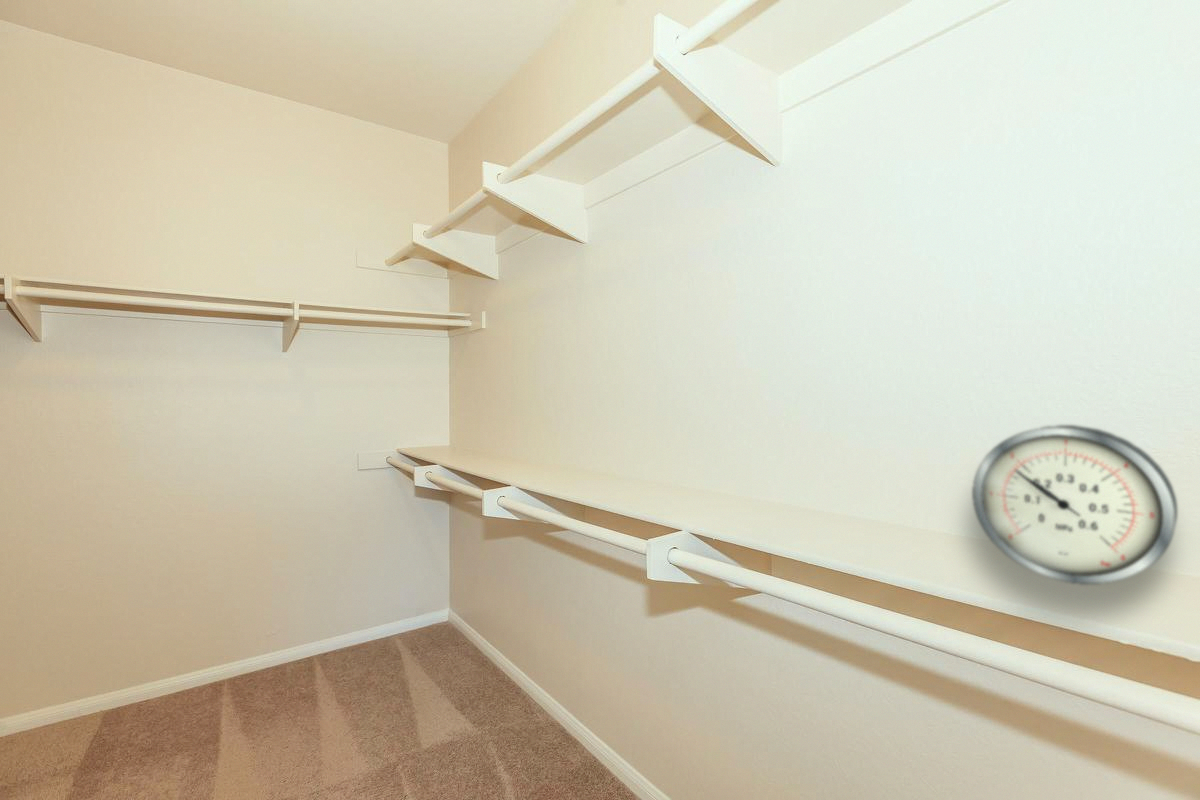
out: **0.18** MPa
